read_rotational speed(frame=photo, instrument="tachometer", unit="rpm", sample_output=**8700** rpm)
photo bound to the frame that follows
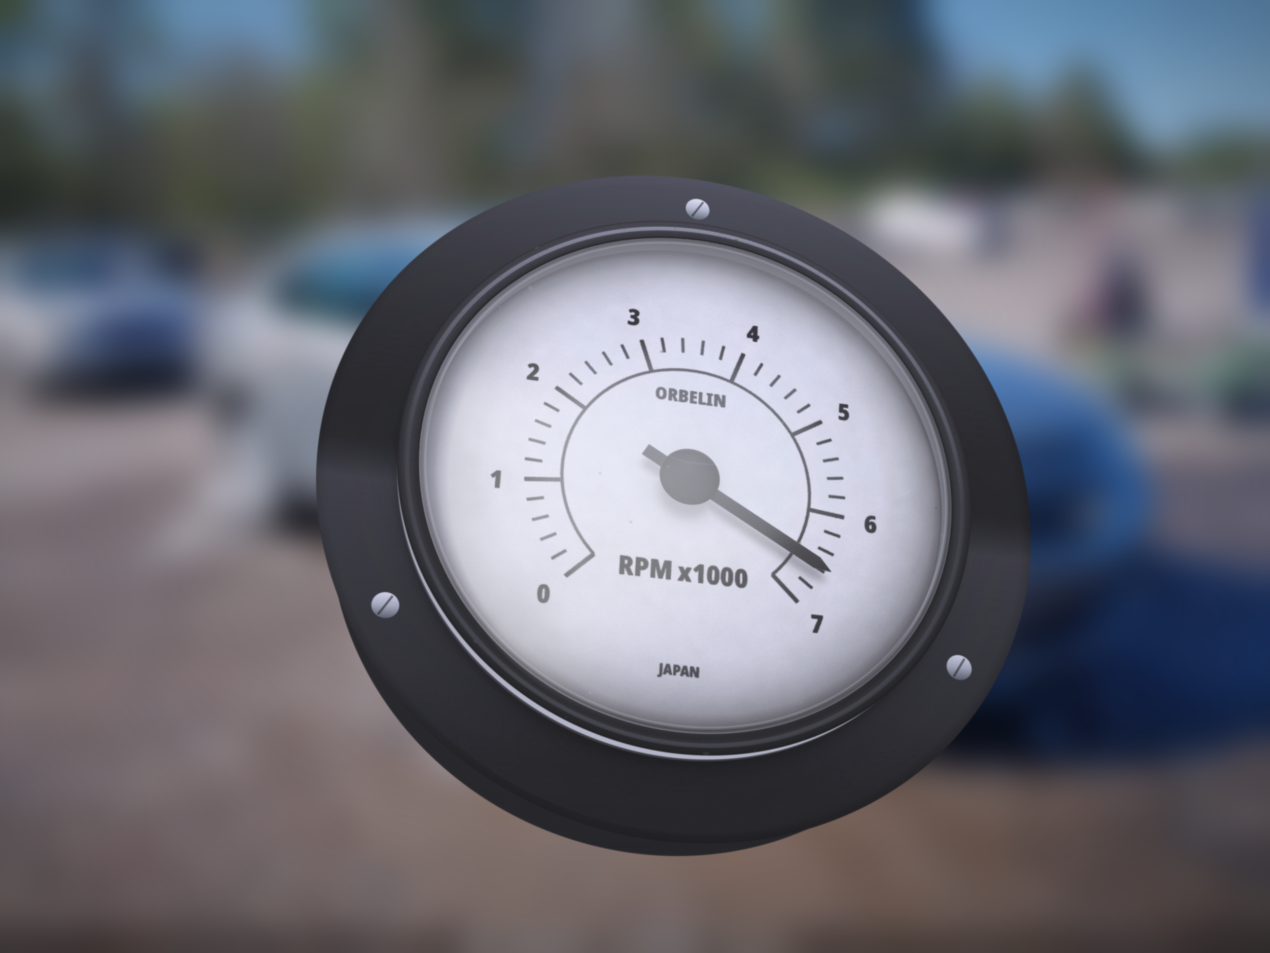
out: **6600** rpm
